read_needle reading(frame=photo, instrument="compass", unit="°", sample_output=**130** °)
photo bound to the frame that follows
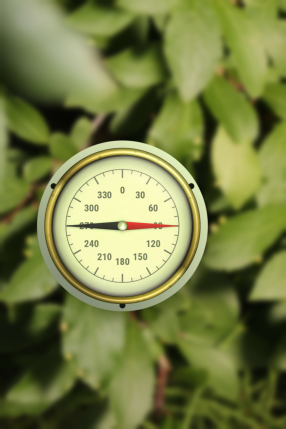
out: **90** °
